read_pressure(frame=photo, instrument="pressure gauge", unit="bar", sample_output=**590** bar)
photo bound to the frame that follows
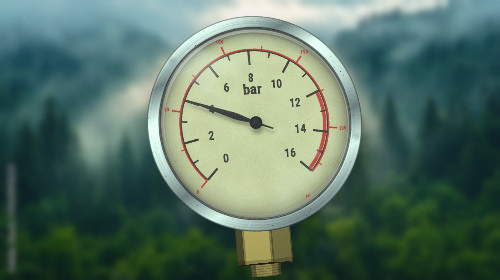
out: **4** bar
